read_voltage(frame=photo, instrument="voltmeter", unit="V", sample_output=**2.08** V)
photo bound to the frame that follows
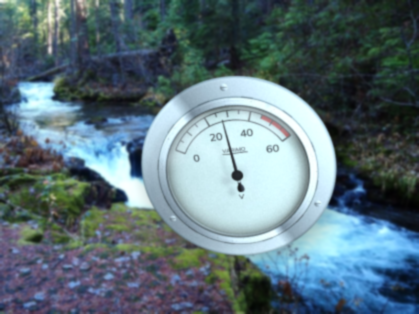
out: **27.5** V
